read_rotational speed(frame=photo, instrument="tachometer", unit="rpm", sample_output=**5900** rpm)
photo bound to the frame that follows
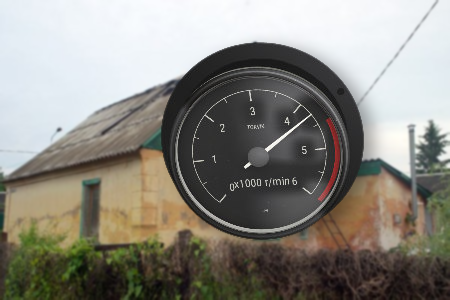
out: **4250** rpm
